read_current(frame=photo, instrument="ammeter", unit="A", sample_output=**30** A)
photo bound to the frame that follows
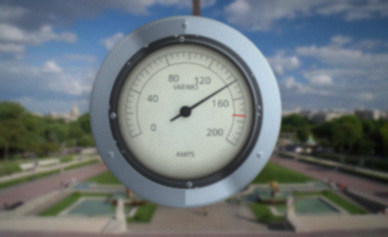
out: **145** A
